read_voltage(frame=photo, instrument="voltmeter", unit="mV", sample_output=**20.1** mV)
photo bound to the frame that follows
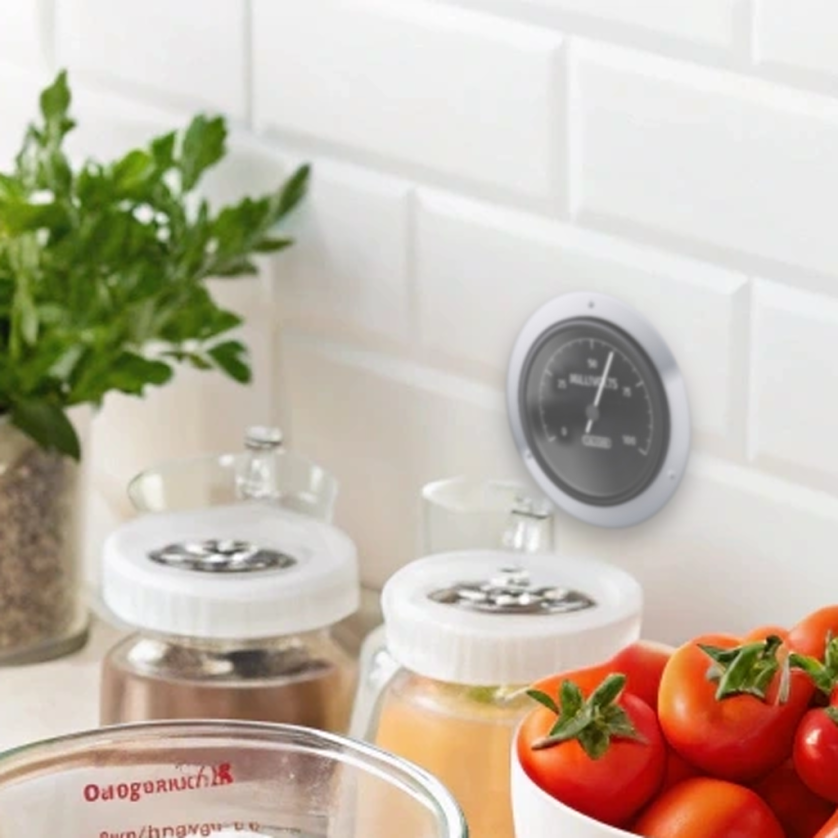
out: **60** mV
